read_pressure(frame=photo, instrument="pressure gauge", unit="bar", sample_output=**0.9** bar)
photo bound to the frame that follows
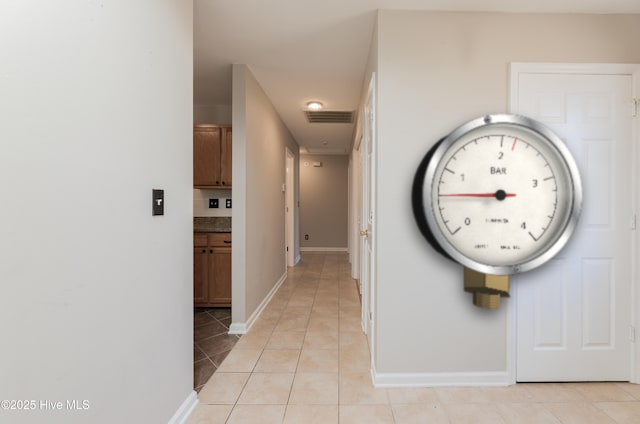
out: **0.6** bar
